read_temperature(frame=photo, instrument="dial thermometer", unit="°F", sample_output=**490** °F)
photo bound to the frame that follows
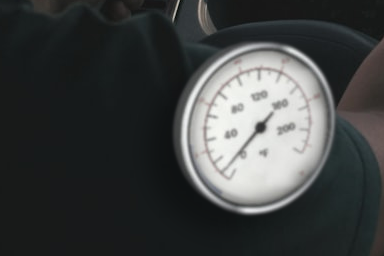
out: **10** °F
